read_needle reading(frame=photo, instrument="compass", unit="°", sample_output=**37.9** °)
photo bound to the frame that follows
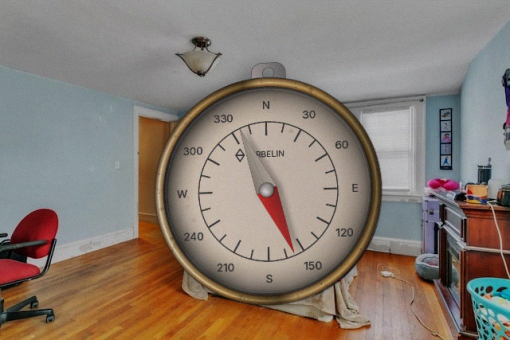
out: **157.5** °
